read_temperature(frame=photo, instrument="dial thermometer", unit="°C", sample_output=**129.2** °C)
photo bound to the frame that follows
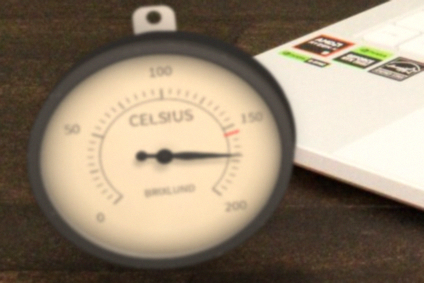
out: **170** °C
